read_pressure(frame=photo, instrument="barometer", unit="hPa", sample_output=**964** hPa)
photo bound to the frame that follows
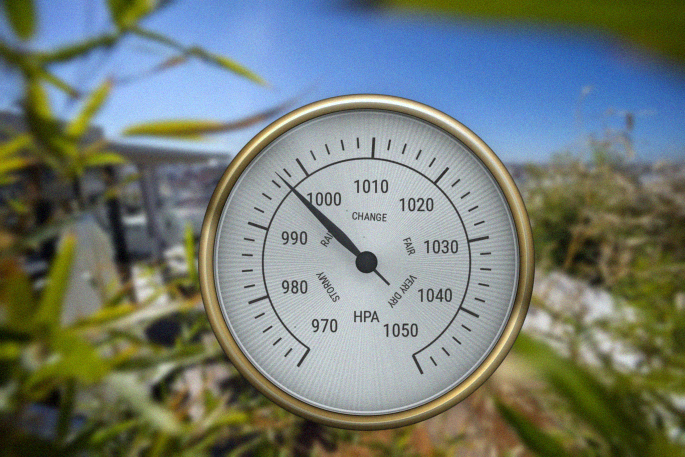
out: **997** hPa
